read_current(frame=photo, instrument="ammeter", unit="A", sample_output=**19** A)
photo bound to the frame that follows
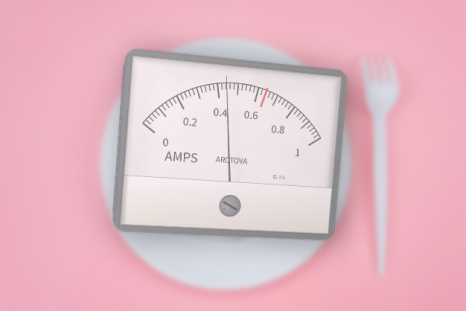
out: **0.44** A
